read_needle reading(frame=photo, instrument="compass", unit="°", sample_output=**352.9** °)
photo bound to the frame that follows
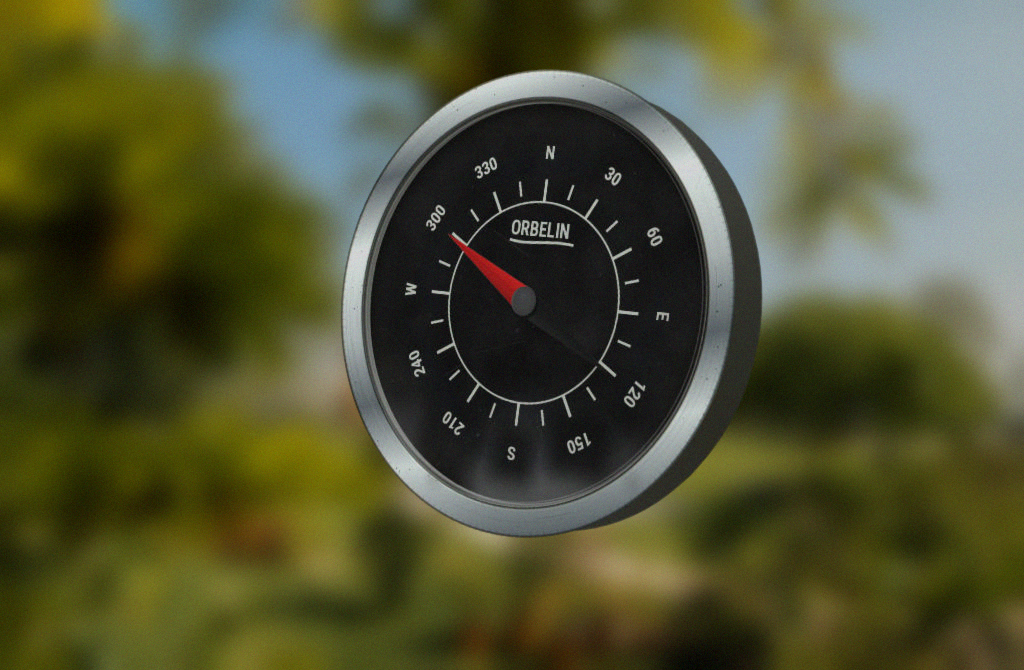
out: **300** °
